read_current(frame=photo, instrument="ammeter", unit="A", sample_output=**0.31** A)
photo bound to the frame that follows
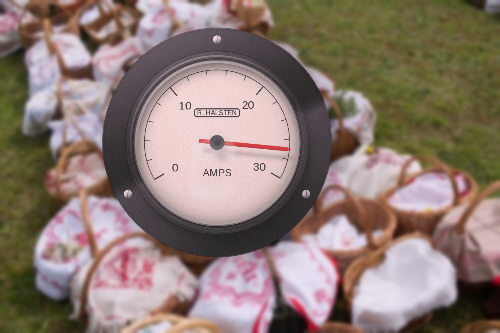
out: **27** A
